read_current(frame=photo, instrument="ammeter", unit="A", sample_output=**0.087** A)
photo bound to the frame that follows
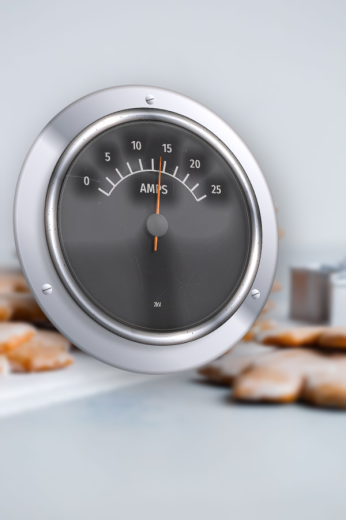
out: **13.75** A
